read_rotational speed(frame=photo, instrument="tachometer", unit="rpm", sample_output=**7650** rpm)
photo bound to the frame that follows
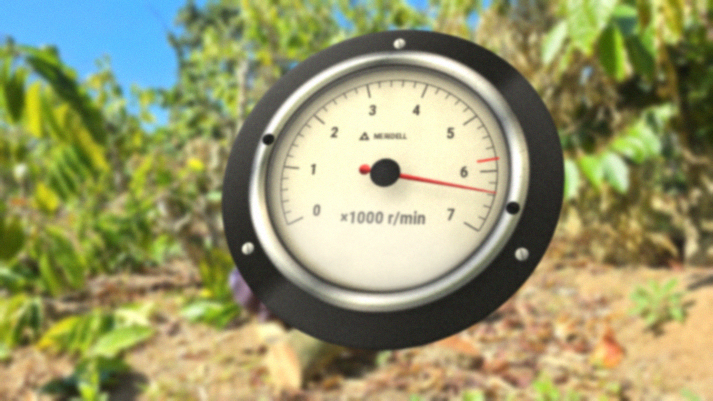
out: **6400** rpm
